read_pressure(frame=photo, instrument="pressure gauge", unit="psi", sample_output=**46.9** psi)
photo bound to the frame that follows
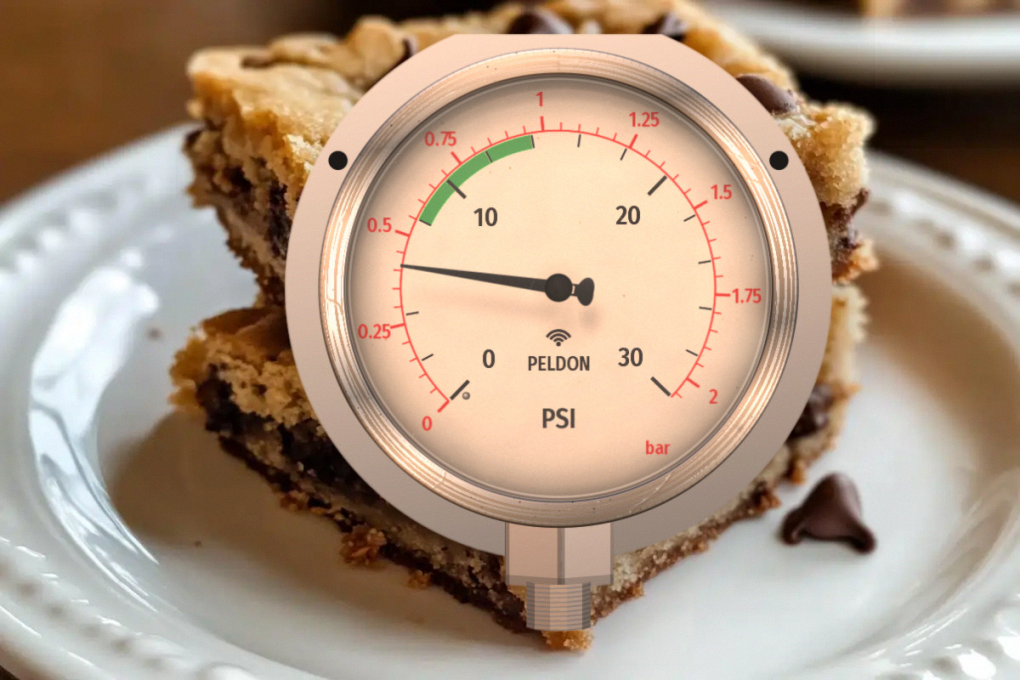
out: **6** psi
